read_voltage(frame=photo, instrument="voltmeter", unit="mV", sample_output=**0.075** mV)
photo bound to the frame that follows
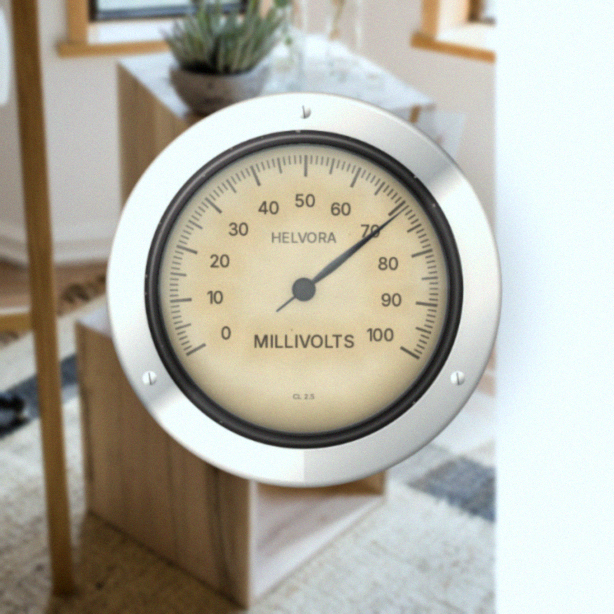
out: **71** mV
